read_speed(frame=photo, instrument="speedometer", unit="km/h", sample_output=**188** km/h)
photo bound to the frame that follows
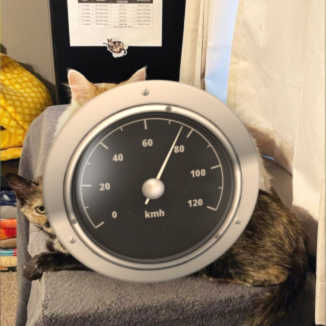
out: **75** km/h
